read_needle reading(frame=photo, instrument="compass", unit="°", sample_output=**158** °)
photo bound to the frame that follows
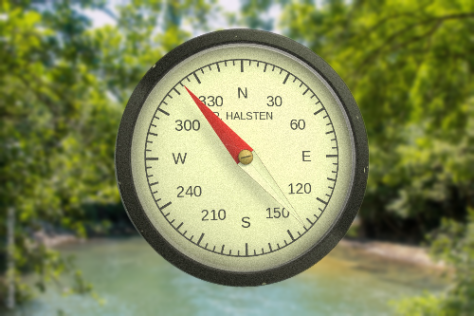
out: **320** °
